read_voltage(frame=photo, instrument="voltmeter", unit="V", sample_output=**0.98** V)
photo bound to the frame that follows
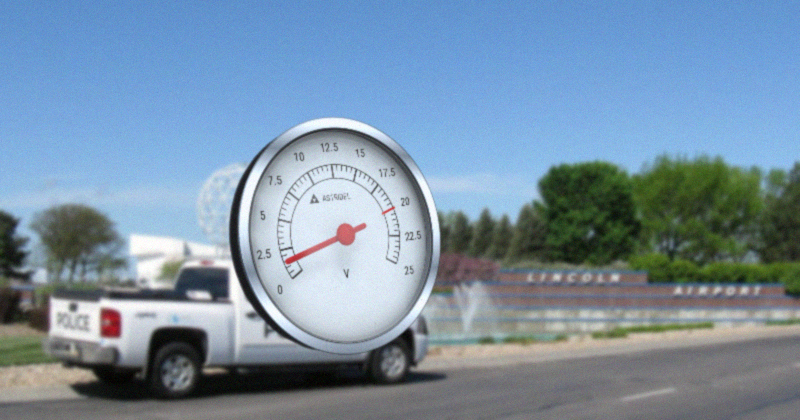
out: **1.5** V
